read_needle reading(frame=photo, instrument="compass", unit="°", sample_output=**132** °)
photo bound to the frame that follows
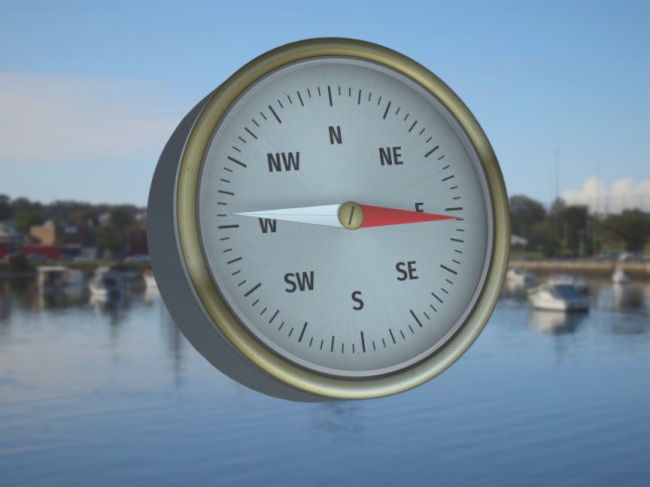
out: **95** °
